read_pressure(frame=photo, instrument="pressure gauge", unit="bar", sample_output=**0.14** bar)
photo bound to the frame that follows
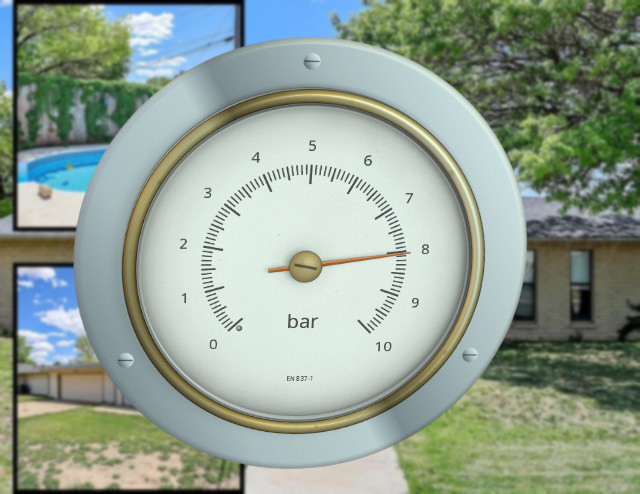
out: **8** bar
